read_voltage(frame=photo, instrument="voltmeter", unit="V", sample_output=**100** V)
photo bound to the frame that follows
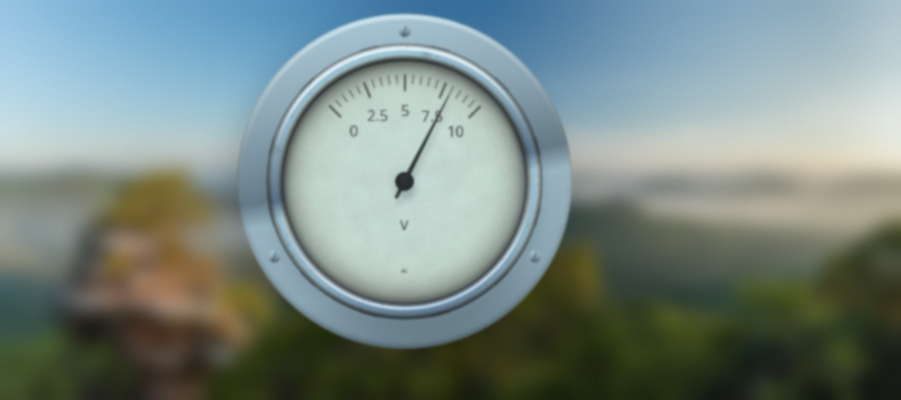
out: **8** V
